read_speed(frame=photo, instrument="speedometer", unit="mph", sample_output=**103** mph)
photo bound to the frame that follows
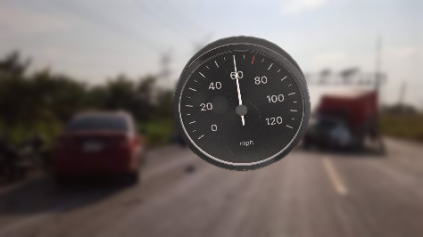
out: **60** mph
